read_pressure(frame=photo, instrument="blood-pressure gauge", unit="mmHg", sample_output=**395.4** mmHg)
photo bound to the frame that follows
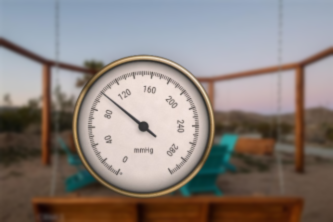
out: **100** mmHg
